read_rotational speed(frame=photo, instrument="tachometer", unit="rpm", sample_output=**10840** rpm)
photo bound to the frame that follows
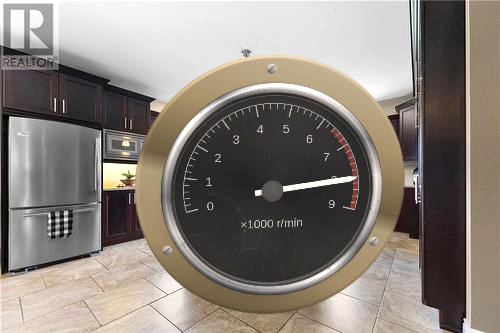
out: **8000** rpm
